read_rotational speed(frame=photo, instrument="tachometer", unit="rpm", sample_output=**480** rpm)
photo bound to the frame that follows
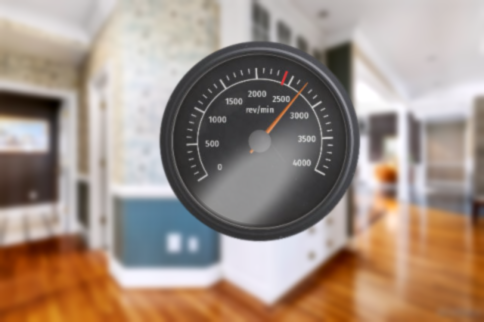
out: **2700** rpm
